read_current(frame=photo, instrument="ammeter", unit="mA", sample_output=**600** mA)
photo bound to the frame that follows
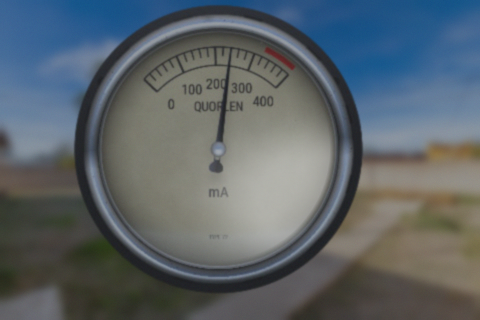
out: **240** mA
